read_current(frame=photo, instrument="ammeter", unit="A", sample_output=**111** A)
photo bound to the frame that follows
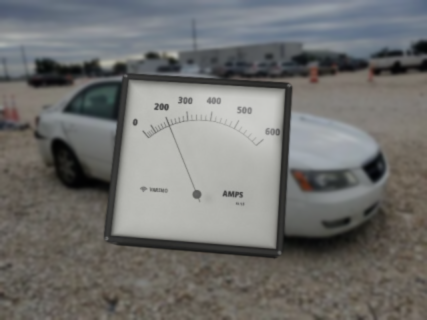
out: **200** A
